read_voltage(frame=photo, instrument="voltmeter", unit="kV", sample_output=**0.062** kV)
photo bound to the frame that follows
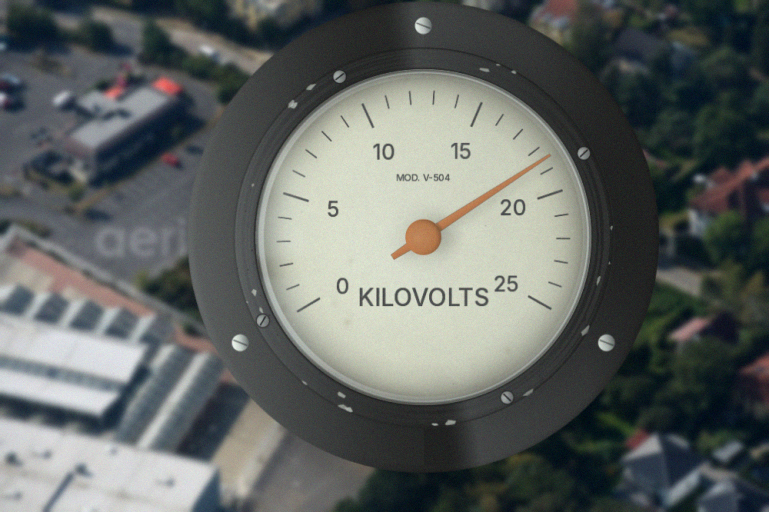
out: **18.5** kV
